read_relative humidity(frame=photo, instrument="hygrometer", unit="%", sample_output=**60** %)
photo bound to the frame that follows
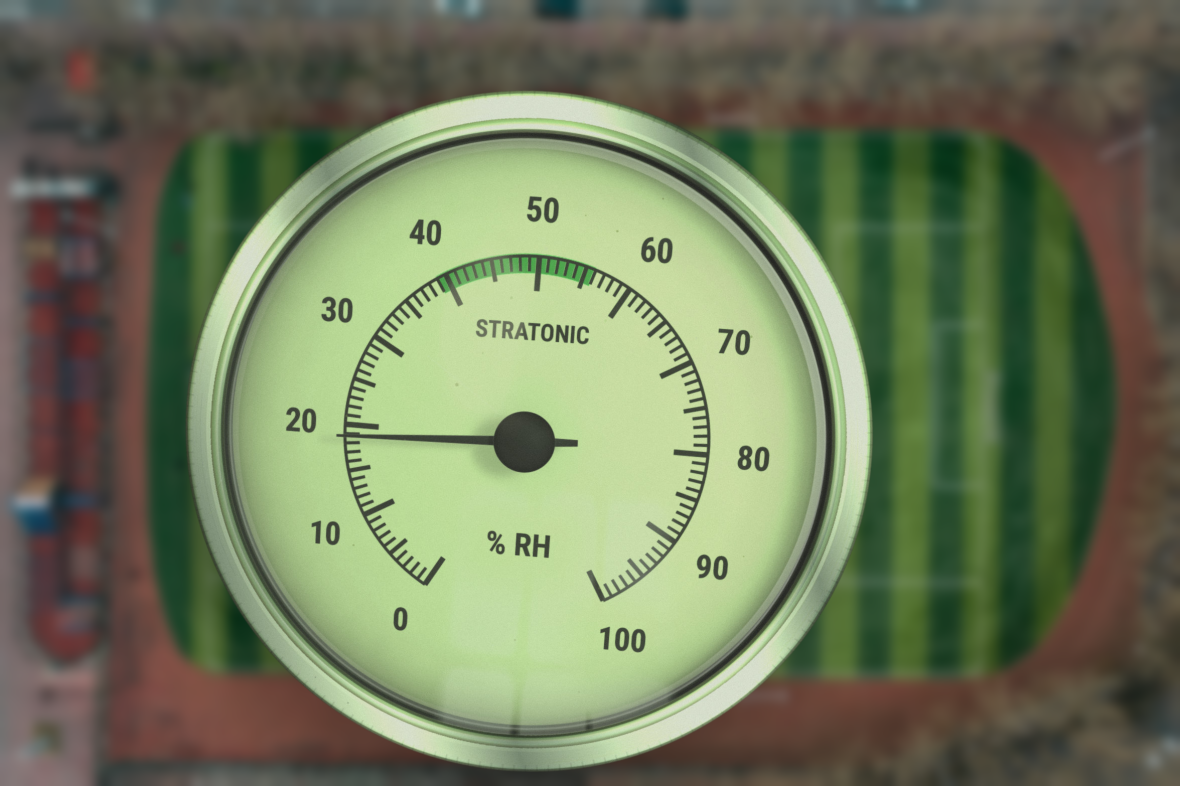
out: **19** %
